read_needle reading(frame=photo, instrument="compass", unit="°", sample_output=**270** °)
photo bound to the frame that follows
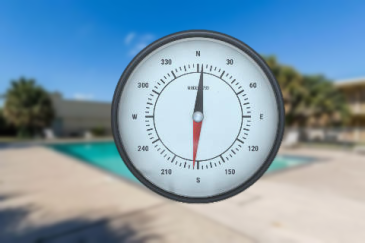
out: **185** °
